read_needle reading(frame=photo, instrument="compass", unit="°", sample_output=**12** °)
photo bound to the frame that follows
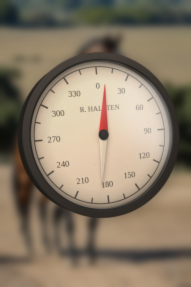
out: **7.5** °
